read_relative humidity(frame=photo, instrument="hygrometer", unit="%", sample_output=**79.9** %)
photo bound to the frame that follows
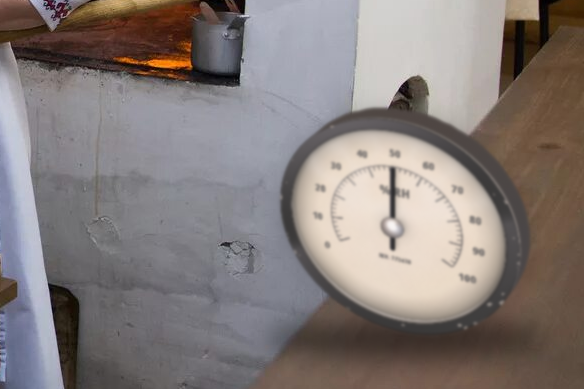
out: **50** %
